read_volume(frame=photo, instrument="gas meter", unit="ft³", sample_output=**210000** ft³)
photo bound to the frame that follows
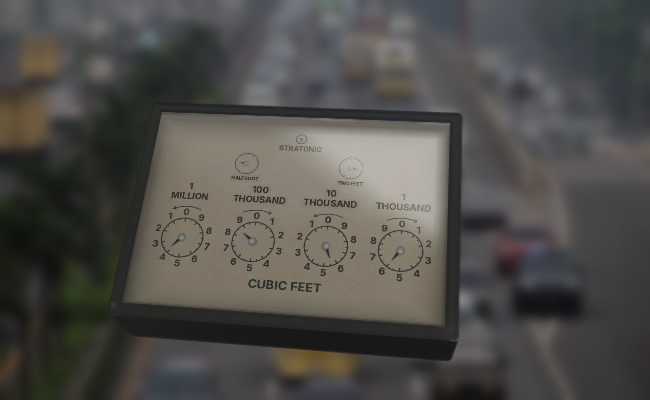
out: **385600** ft³
